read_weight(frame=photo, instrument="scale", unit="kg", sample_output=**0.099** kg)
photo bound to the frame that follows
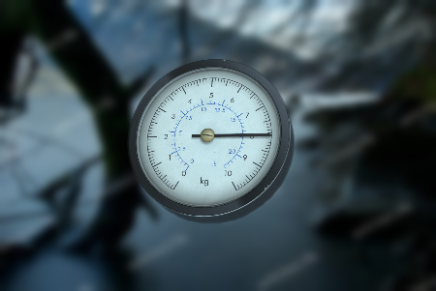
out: **8** kg
